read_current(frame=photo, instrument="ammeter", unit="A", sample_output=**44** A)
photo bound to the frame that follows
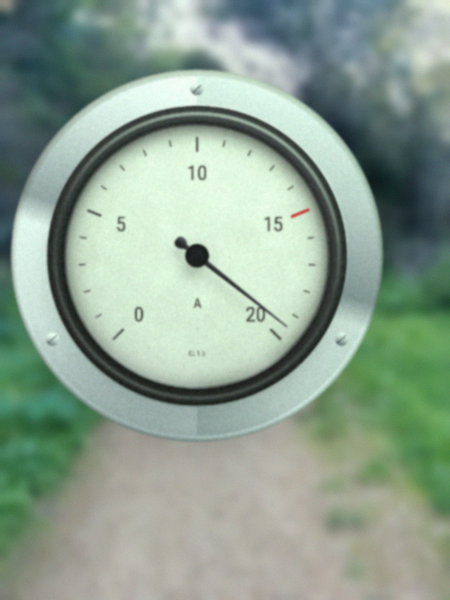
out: **19.5** A
